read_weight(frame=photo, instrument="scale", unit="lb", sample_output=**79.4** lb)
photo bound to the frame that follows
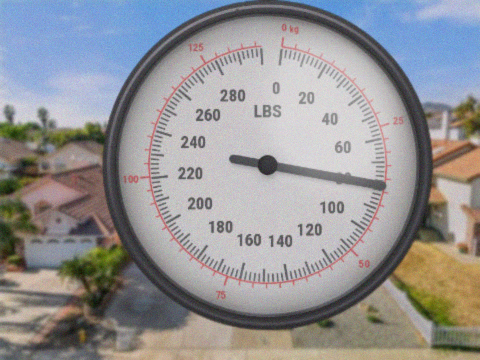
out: **80** lb
